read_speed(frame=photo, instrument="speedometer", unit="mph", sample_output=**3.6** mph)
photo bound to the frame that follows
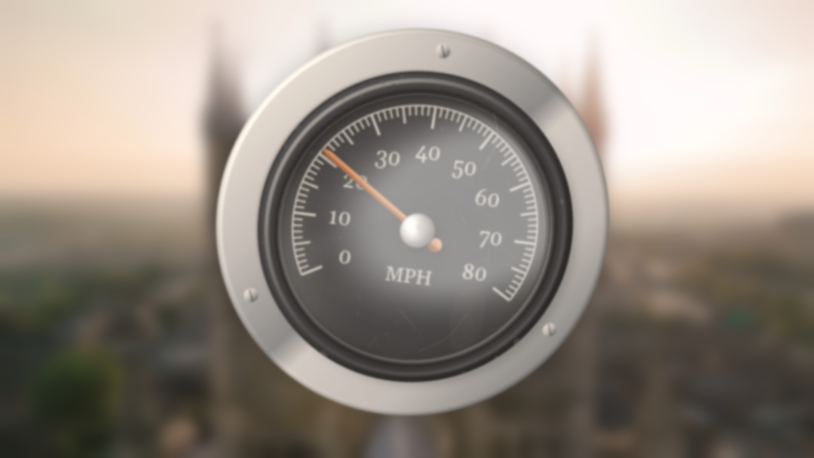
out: **21** mph
